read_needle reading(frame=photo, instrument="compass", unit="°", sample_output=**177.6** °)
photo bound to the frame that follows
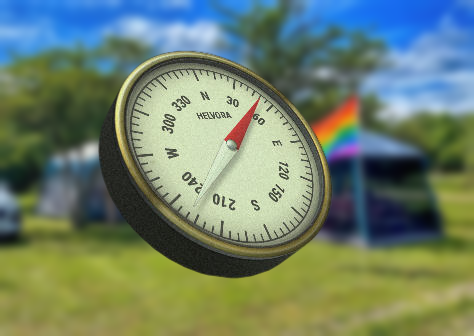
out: **50** °
